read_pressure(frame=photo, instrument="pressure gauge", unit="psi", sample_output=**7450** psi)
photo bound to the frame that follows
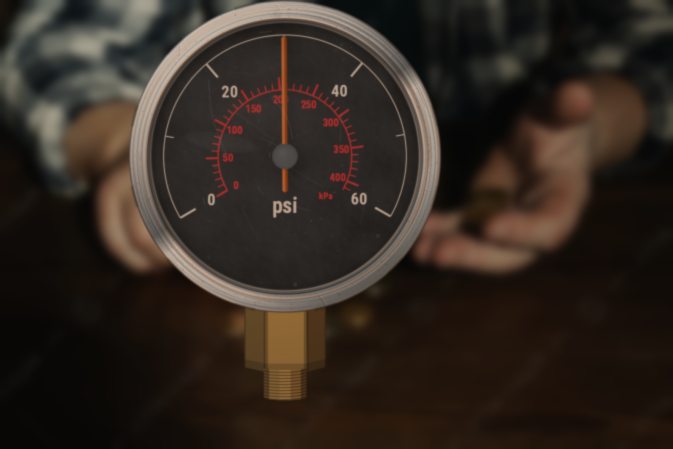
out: **30** psi
